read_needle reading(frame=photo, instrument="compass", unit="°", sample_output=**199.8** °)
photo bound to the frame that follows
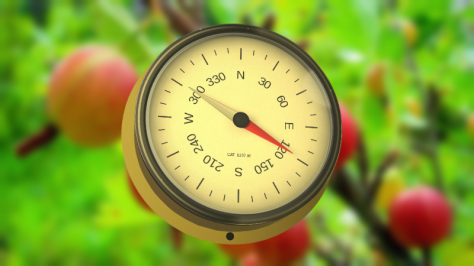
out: **120** °
